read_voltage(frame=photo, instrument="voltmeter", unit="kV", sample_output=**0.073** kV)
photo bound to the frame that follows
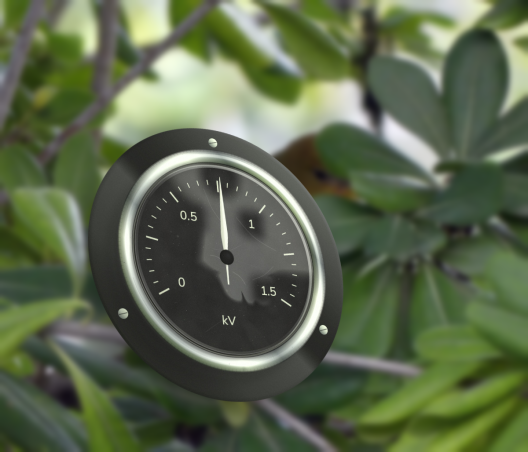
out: **0.75** kV
